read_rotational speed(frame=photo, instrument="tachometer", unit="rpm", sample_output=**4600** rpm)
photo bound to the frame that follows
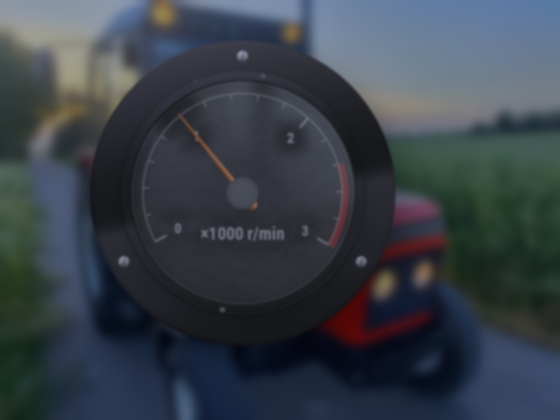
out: **1000** rpm
